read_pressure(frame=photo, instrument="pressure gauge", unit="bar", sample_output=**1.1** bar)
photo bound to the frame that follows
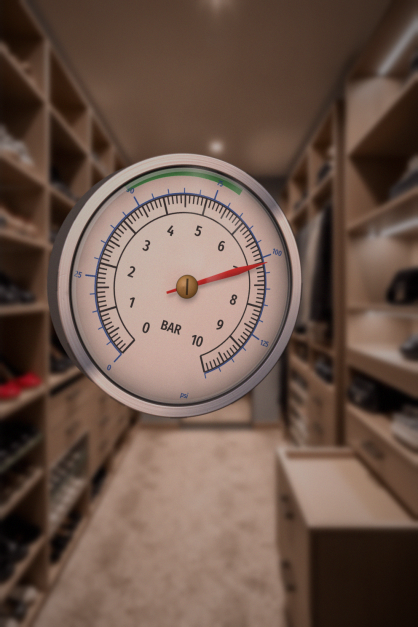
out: **7** bar
